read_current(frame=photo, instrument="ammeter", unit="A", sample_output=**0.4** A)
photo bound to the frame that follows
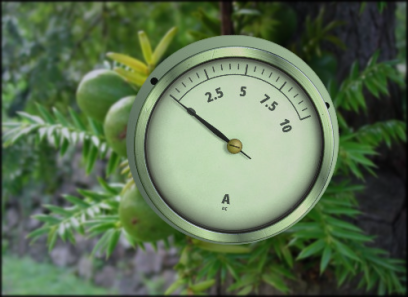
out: **0** A
